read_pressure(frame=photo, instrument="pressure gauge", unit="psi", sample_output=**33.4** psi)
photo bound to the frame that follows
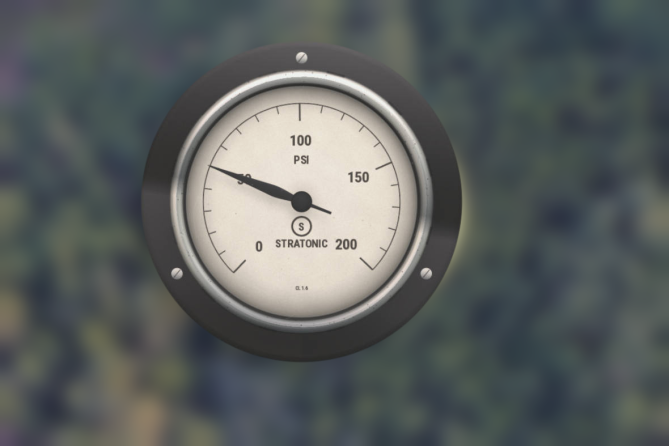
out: **50** psi
